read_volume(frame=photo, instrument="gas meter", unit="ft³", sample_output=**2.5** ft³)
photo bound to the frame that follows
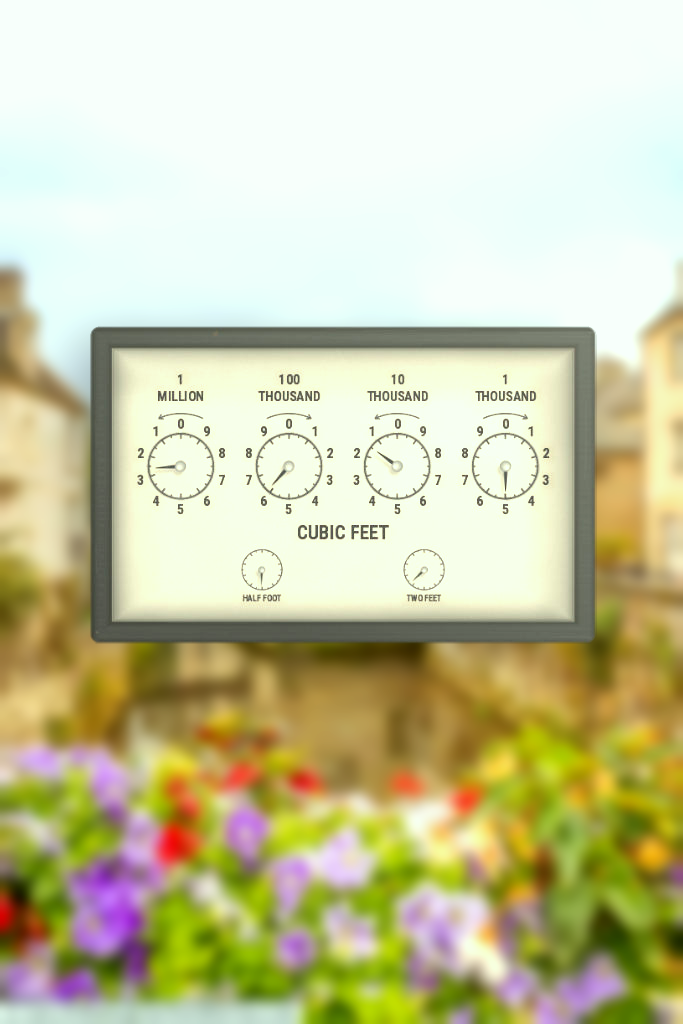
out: **261500** ft³
